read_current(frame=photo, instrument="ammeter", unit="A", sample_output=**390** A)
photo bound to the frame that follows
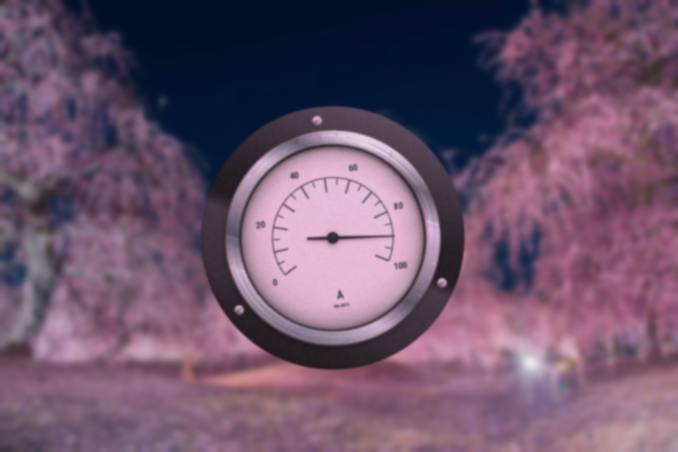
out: **90** A
